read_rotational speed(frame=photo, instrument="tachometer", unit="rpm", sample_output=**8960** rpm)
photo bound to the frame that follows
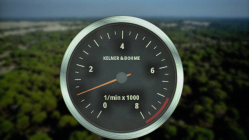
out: **1000** rpm
